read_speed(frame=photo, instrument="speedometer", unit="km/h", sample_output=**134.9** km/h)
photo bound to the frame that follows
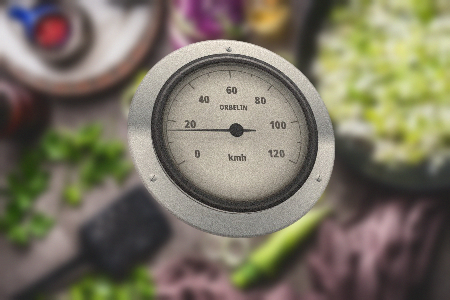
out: **15** km/h
